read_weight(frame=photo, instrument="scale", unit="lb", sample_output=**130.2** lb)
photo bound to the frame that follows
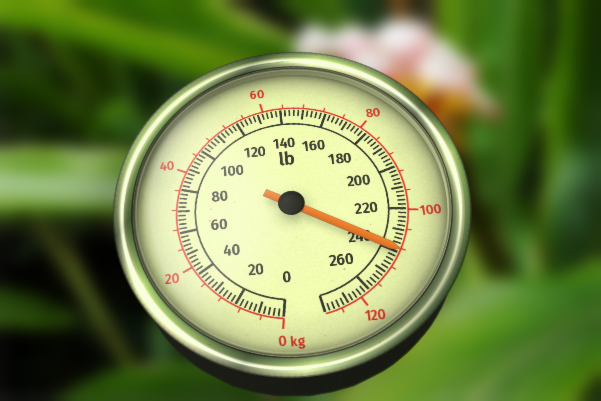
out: **240** lb
